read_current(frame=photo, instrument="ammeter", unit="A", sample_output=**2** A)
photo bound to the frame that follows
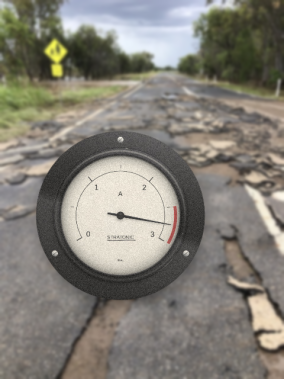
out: **2.75** A
